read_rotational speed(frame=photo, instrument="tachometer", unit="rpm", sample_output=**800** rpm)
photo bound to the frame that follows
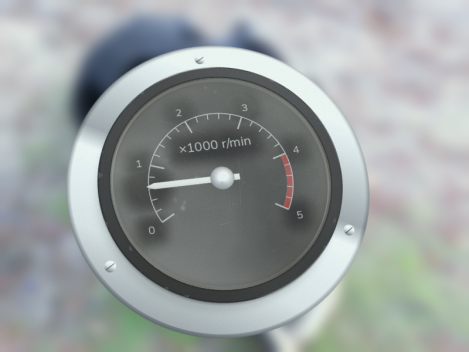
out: **600** rpm
